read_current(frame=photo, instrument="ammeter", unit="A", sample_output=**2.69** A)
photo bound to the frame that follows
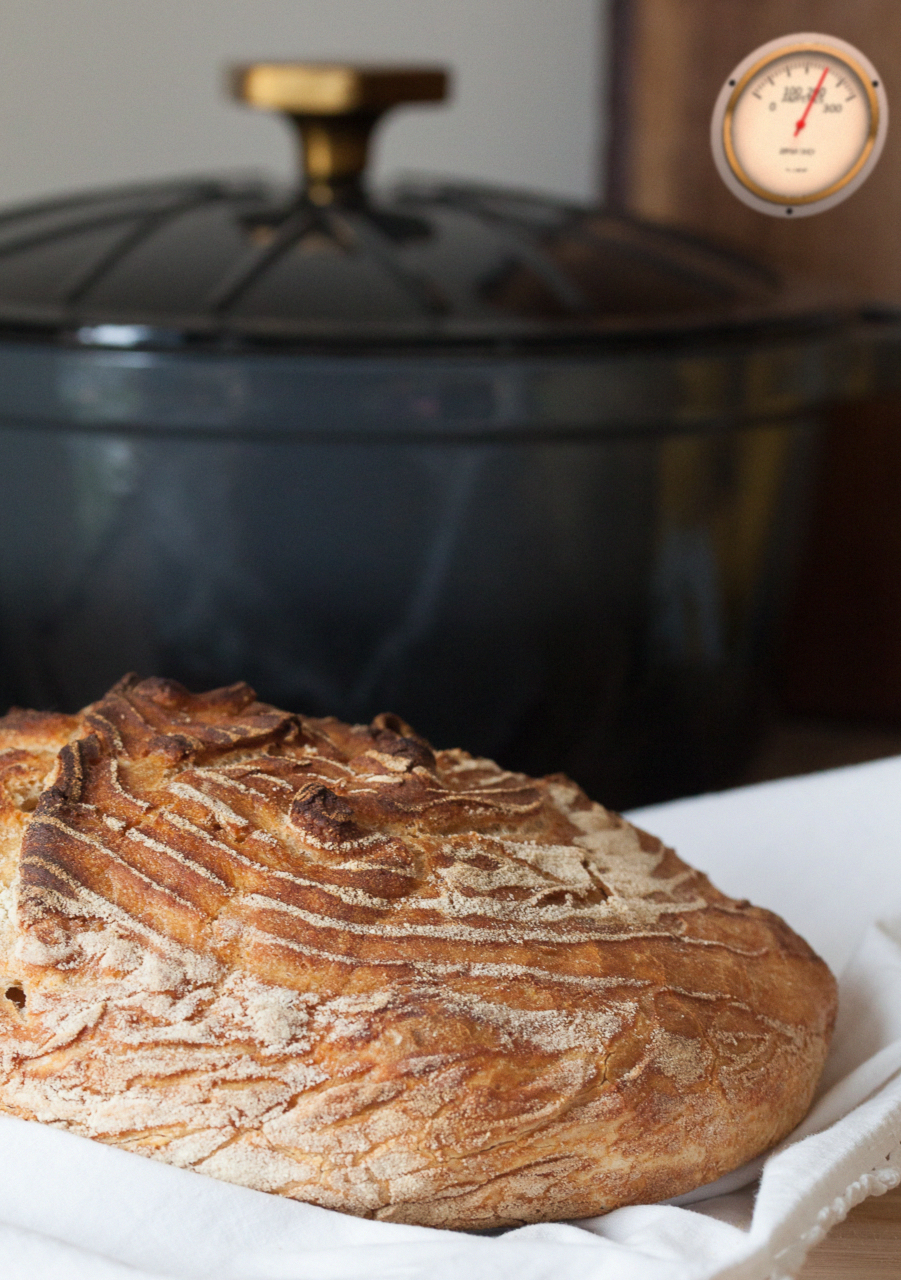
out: **200** A
